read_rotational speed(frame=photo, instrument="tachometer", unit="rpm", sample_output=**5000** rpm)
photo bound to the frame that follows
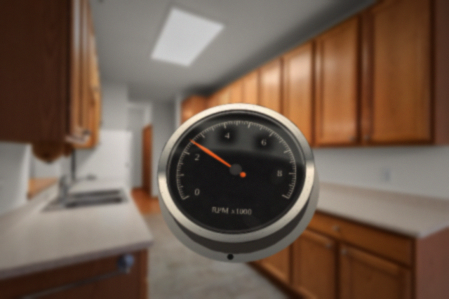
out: **2500** rpm
